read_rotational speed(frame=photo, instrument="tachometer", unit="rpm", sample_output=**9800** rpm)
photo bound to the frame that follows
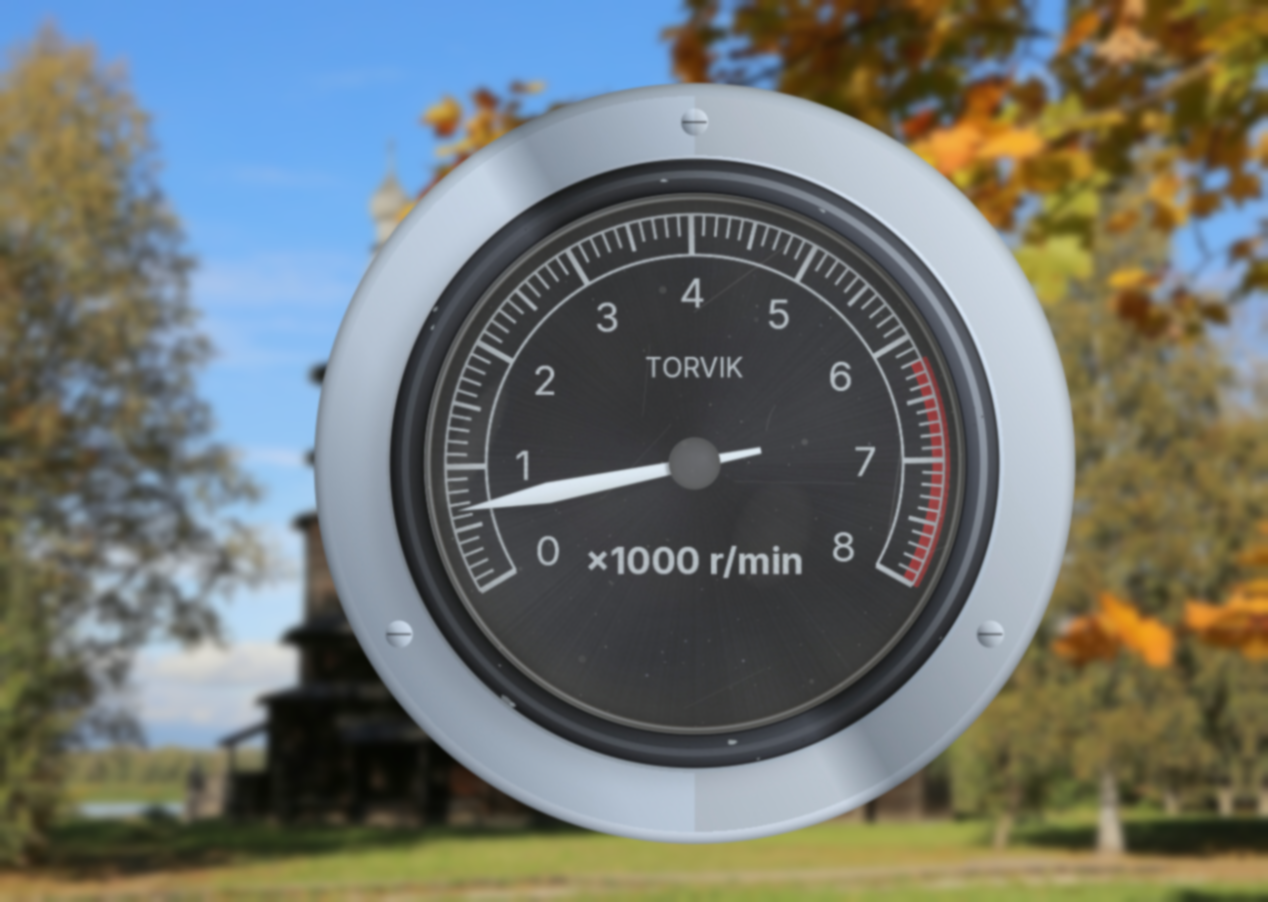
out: **650** rpm
